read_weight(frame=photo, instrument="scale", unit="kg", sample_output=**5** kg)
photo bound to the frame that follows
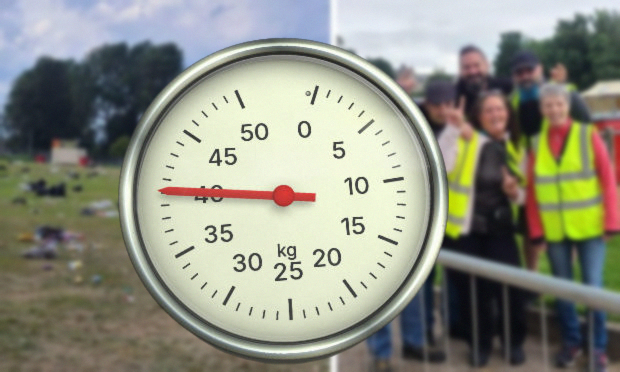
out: **40** kg
